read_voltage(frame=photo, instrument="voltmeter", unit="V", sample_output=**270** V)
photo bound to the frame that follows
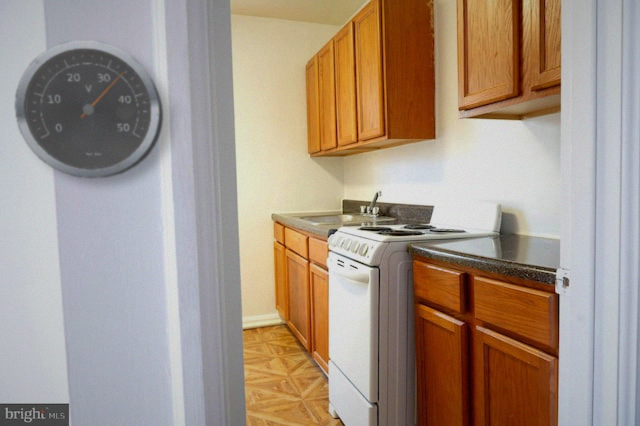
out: **34** V
